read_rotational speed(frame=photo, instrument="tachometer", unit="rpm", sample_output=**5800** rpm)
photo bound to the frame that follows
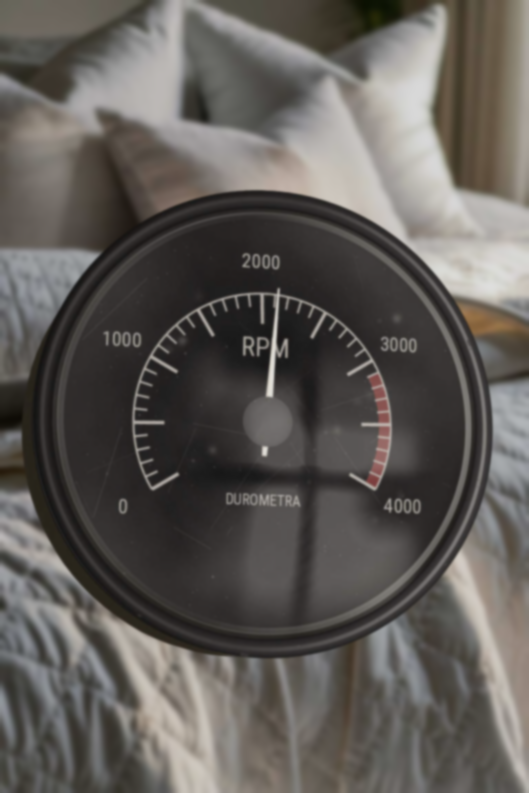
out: **2100** rpm
